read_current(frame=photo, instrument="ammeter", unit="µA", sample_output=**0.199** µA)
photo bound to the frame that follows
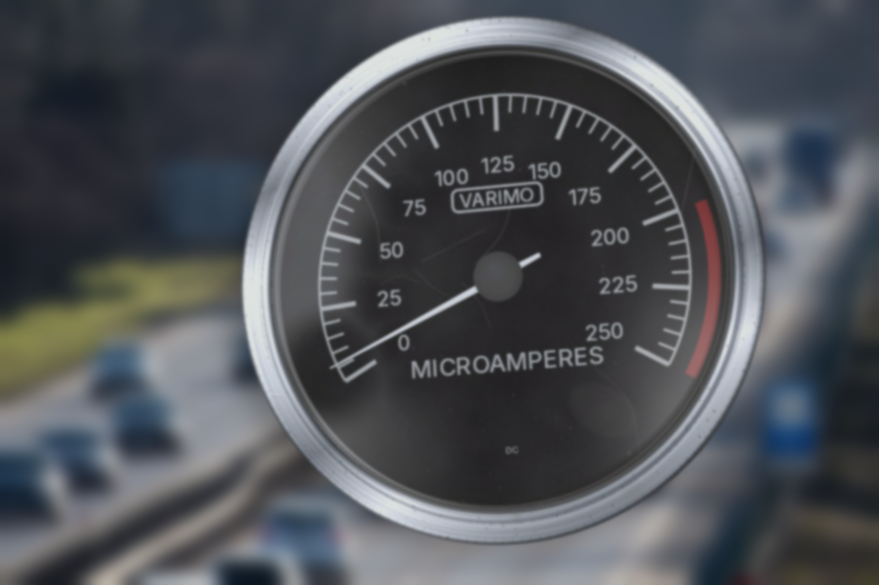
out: **5** µA
